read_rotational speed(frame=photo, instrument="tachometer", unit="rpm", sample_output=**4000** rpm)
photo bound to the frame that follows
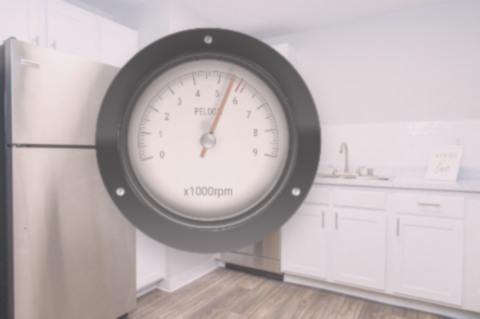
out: **5500** rpm
